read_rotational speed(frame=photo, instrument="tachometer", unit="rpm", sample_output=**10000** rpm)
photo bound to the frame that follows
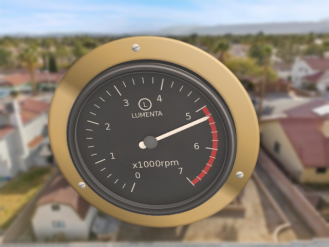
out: **5200** rpm
